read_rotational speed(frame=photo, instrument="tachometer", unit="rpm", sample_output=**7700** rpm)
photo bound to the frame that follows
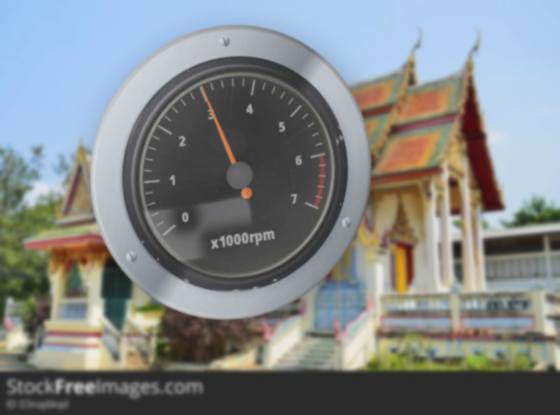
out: **3000** rpm
